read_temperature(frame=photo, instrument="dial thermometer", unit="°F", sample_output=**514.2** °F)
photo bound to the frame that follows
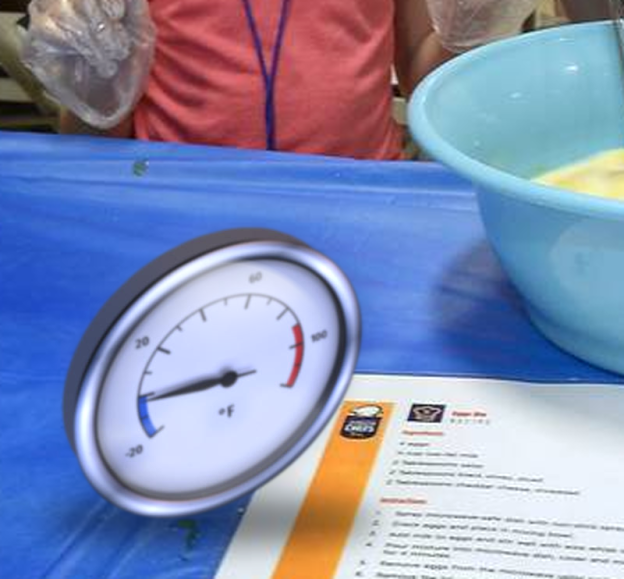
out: **0** °F
